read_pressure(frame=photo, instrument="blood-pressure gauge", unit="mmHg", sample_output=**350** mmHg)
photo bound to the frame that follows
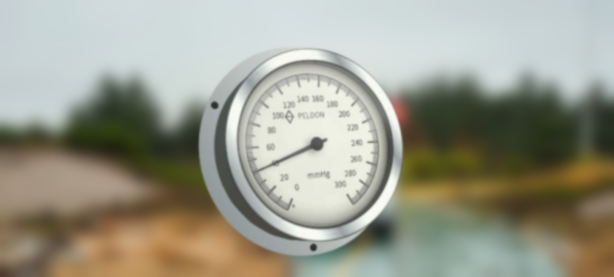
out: **40** mmHg
